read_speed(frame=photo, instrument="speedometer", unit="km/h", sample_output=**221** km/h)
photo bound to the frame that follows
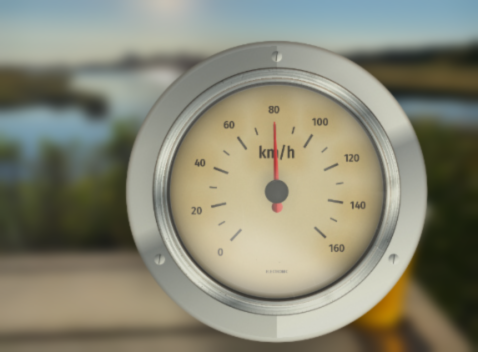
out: **80** km/h
